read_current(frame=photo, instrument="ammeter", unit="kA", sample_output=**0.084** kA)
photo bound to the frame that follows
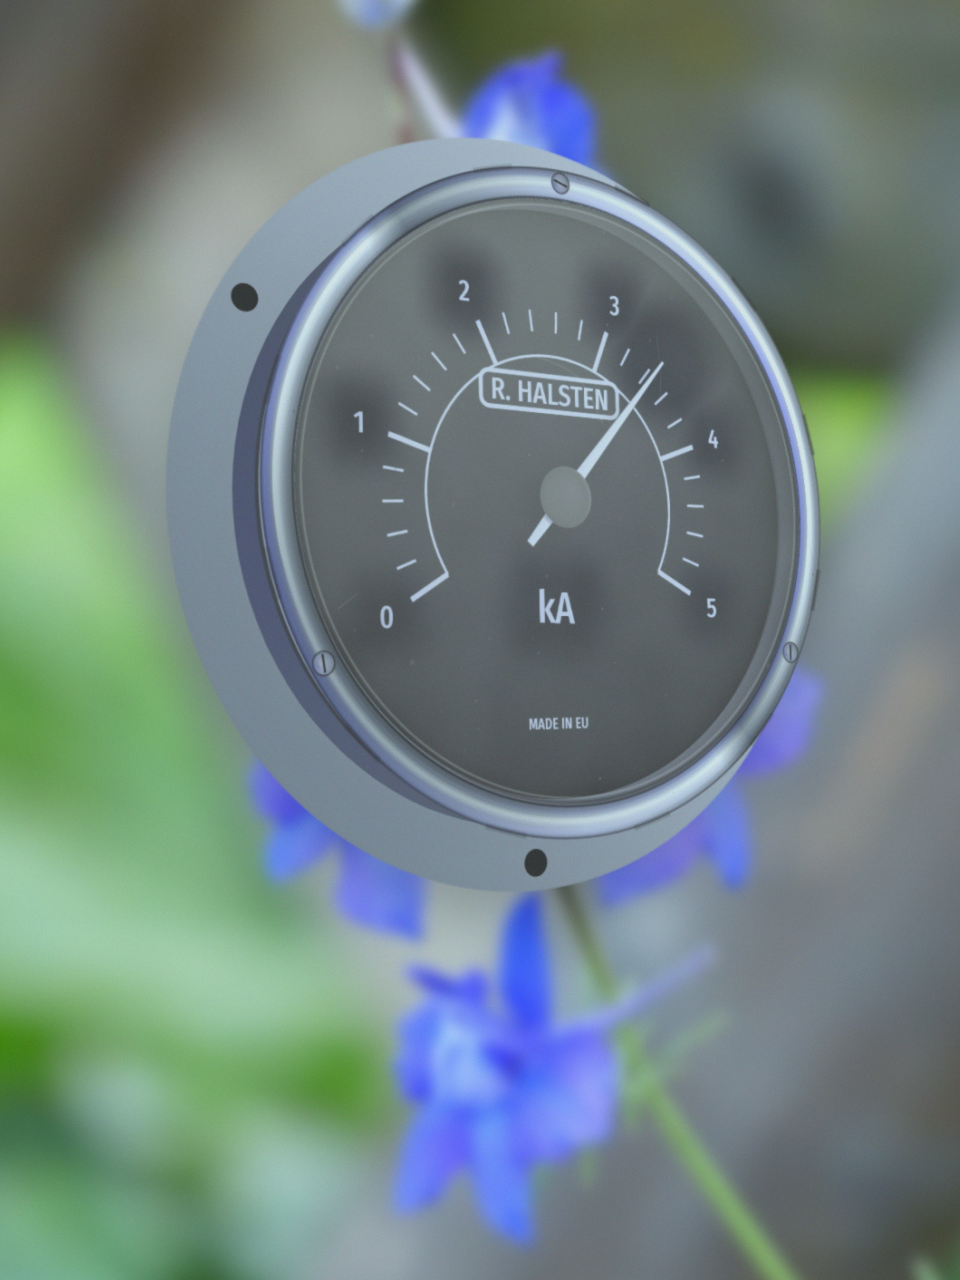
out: **3.4** kA
